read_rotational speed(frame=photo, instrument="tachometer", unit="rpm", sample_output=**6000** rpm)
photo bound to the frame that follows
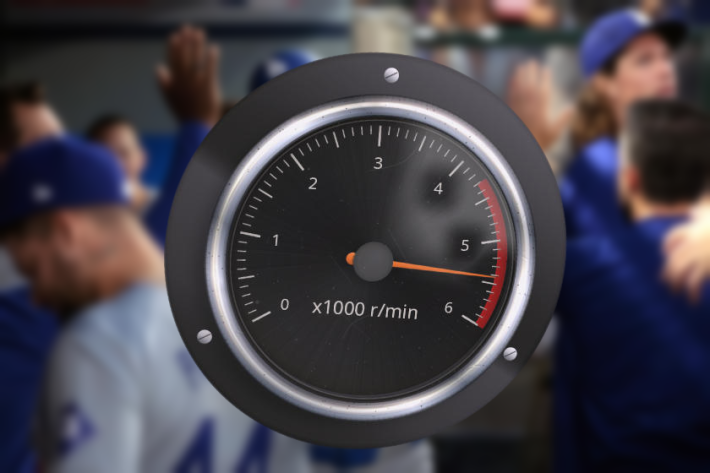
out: **5400** rpm
